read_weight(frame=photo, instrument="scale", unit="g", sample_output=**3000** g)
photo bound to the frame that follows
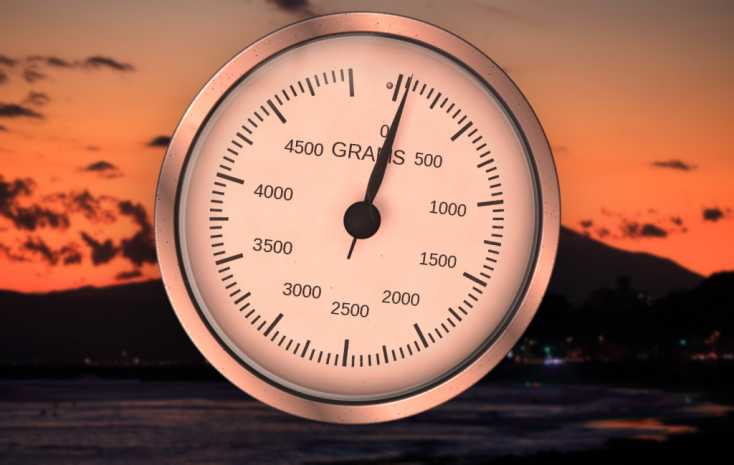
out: **50** g
